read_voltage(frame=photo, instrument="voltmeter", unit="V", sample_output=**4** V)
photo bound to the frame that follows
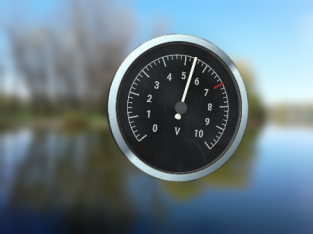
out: **5.4** V
